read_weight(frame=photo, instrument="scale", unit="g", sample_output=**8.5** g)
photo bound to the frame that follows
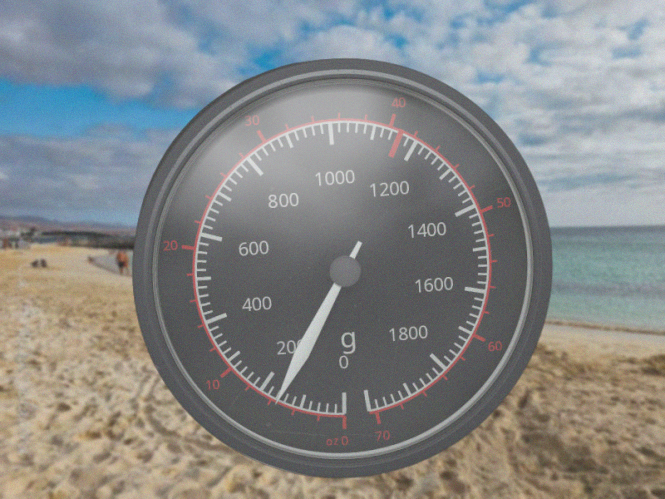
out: **160** g
